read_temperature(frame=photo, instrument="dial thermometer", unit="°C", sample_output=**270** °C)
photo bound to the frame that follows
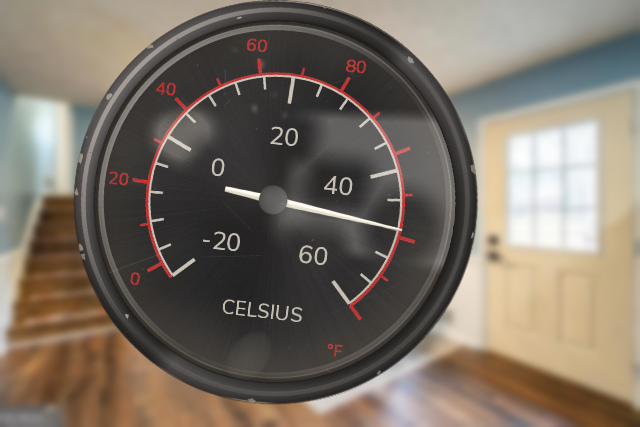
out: **48** °C
